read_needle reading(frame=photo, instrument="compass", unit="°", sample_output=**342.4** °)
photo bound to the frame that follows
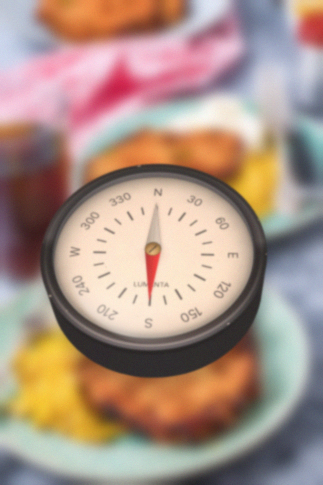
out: **180** °
